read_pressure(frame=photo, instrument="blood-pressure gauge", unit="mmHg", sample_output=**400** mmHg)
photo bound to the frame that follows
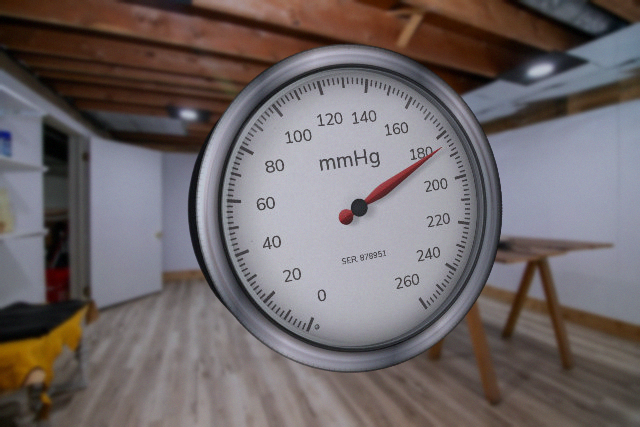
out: **184** mmHg
